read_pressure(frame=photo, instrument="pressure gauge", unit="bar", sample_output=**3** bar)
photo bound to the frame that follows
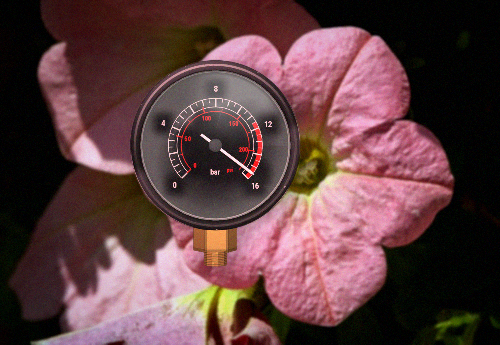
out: **15.5** bar
